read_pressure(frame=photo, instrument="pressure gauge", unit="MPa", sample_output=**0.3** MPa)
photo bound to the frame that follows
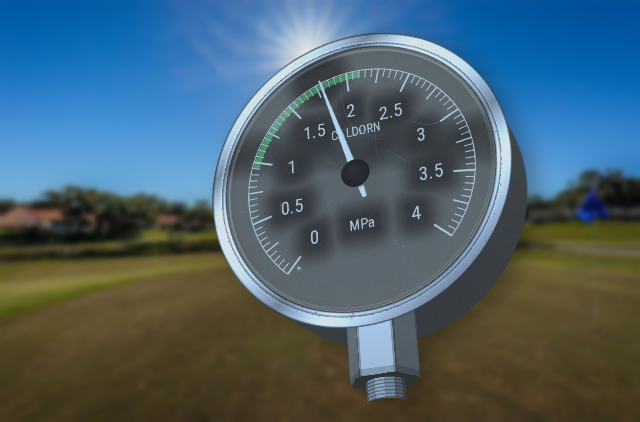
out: **1.8** MPa
